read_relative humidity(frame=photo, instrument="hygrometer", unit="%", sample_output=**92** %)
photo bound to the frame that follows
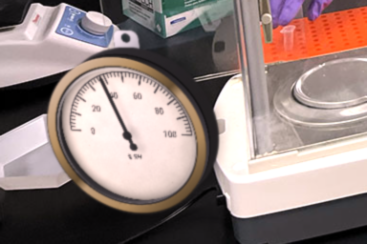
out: **40** %
